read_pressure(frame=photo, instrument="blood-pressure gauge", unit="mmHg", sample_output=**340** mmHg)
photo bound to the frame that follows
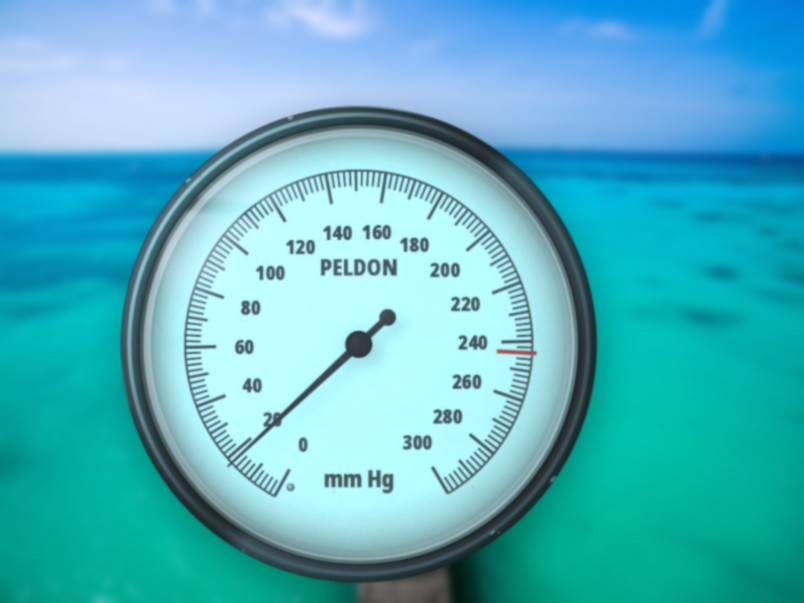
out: **18** mmHg
